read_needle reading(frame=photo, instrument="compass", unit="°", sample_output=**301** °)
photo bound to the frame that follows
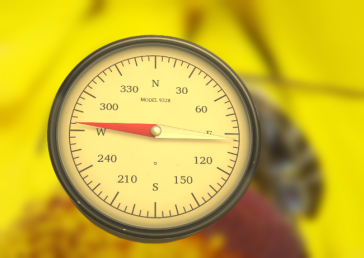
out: **275** °
